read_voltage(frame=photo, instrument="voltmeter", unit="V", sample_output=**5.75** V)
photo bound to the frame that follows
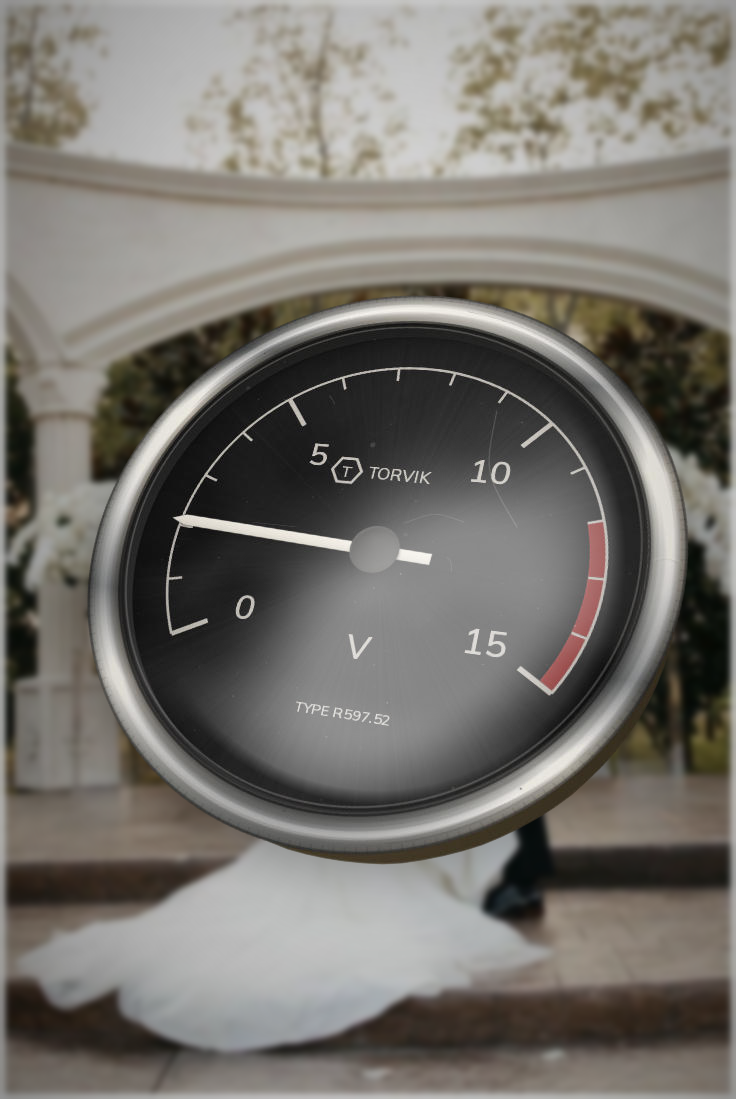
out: **2** V
